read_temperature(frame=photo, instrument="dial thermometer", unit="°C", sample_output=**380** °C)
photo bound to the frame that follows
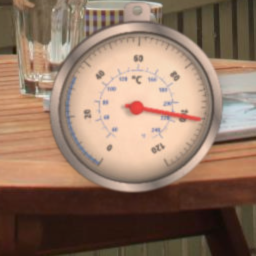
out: **100** °C
